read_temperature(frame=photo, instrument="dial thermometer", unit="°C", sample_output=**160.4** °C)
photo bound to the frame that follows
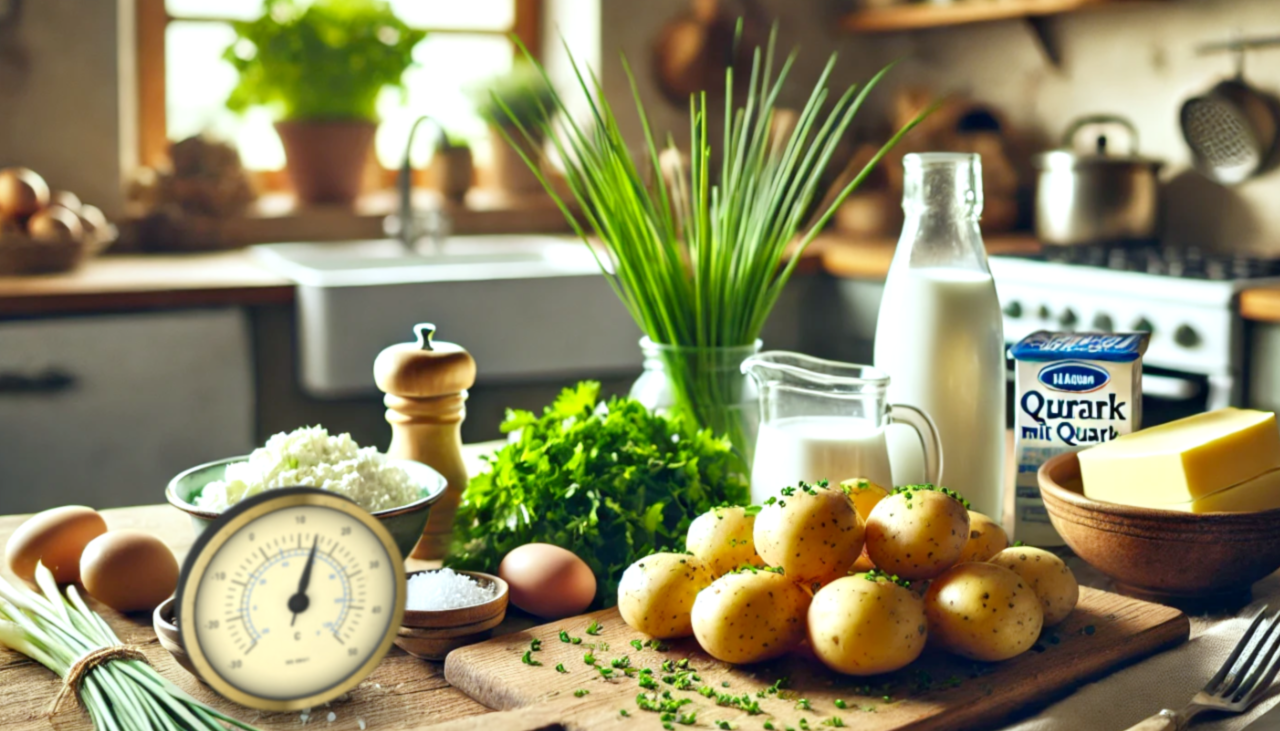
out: **14** °C
